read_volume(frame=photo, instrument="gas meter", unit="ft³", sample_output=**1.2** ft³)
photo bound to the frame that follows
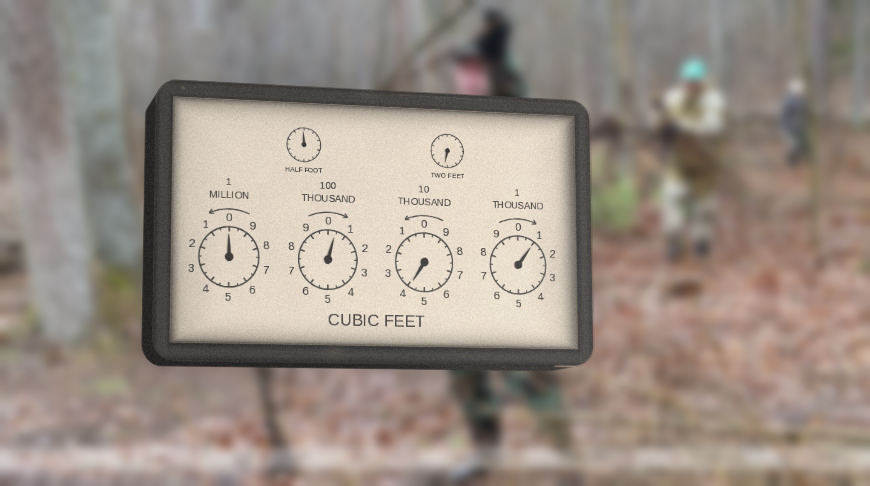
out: **4100** ft³
